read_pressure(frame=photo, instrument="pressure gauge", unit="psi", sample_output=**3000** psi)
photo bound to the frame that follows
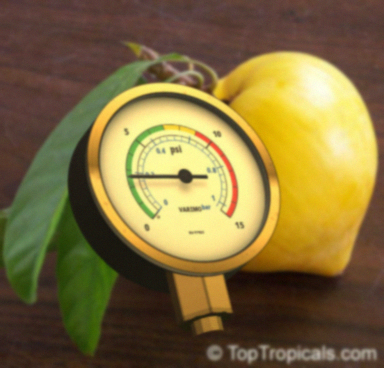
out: **2.5** psi
